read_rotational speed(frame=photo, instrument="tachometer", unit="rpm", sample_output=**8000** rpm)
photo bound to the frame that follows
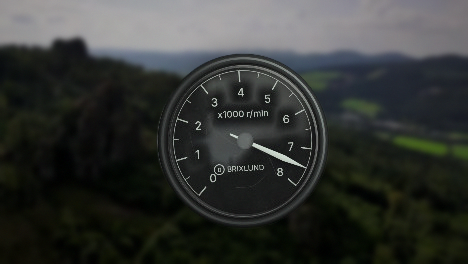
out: **7500** rpm
